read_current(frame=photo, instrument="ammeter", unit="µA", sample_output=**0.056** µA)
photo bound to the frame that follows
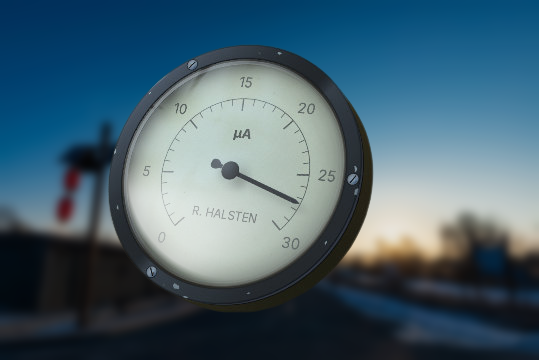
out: **27.5** µA
